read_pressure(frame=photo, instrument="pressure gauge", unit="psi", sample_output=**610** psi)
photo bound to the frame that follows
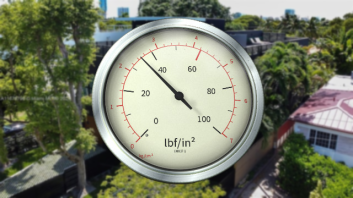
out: **35** psi
